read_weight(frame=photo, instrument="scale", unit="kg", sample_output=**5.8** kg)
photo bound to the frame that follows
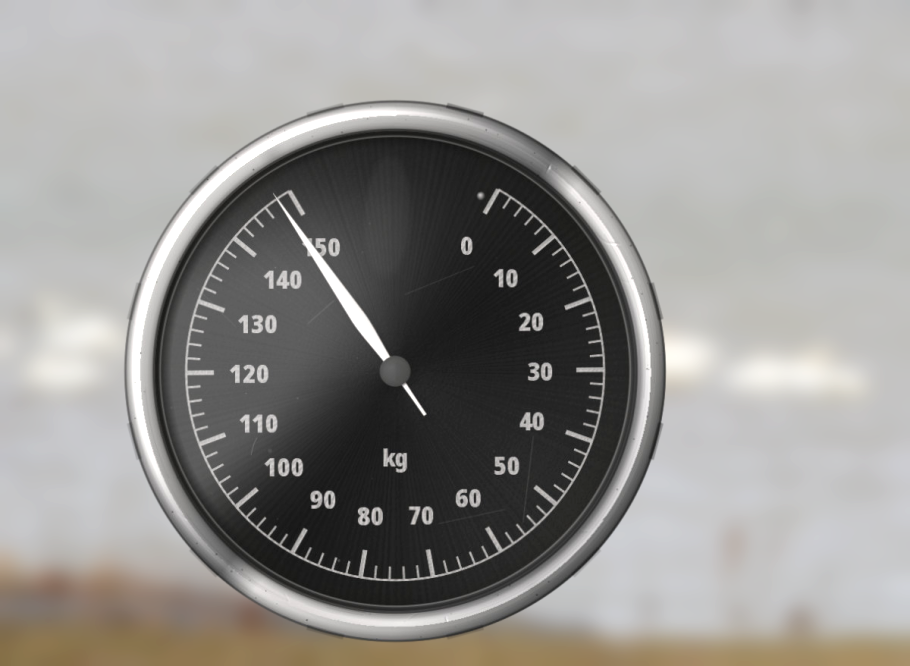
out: **148** kg
